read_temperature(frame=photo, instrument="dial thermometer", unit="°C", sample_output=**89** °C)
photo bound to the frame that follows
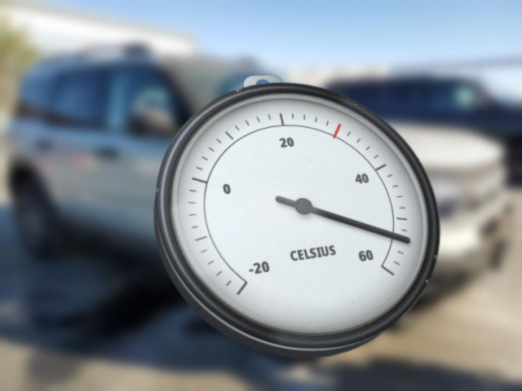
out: **54** °C
